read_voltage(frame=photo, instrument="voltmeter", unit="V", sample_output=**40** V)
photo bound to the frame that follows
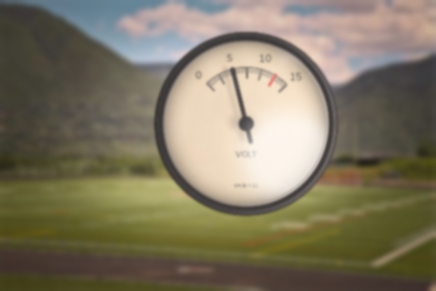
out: **5** V
